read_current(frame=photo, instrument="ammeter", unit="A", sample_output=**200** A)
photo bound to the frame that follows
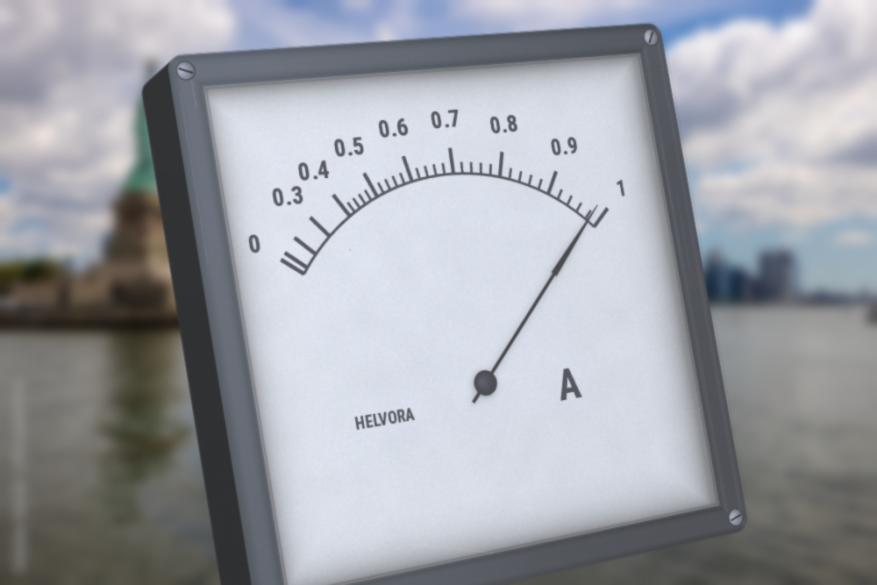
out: **0.98** A
